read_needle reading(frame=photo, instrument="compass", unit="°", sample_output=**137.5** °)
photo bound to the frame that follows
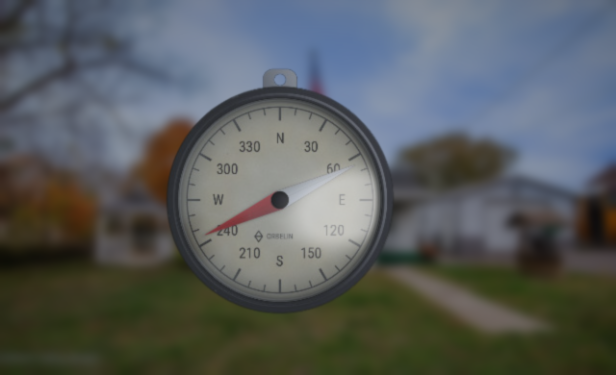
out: **245** °
